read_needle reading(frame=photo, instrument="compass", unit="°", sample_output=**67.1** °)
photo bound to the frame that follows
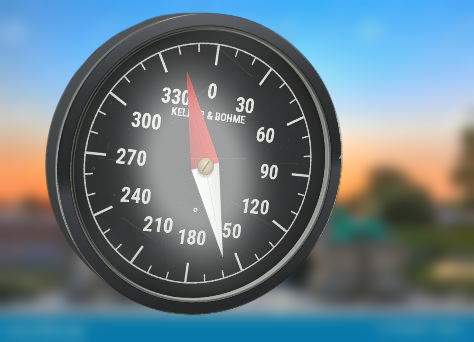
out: **340** °
